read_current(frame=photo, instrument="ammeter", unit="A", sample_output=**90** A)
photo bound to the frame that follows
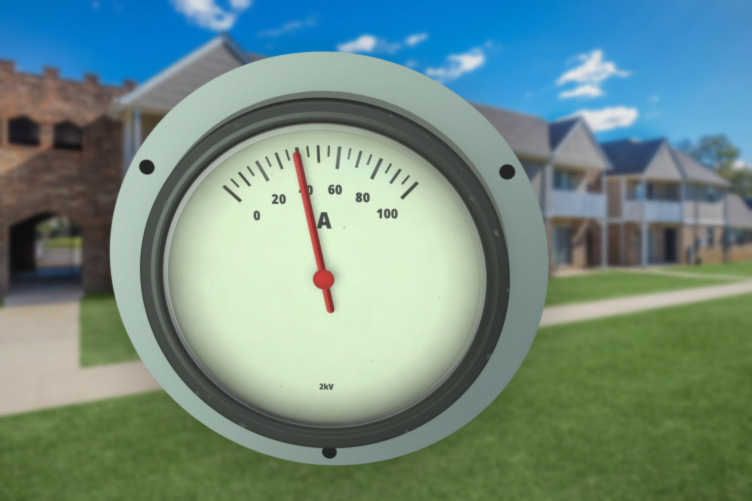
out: **40** A
